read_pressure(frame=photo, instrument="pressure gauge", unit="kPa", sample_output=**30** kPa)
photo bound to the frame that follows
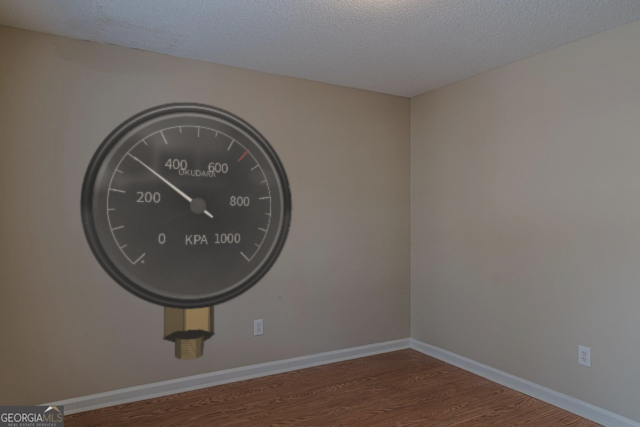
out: **300** kPa
